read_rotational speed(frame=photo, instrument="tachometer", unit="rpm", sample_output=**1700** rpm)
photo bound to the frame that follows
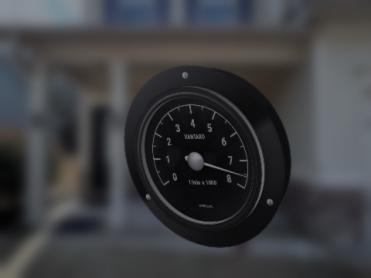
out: **7500** rpm
